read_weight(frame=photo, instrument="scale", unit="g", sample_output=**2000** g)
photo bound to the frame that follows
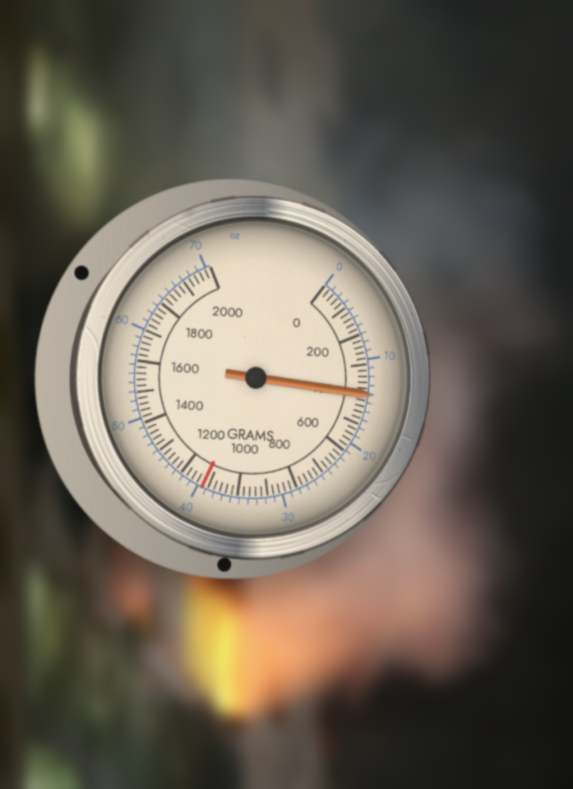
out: **400** g
